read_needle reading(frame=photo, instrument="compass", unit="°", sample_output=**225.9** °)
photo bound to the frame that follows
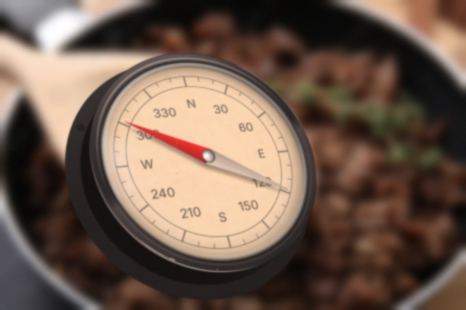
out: **300** °
